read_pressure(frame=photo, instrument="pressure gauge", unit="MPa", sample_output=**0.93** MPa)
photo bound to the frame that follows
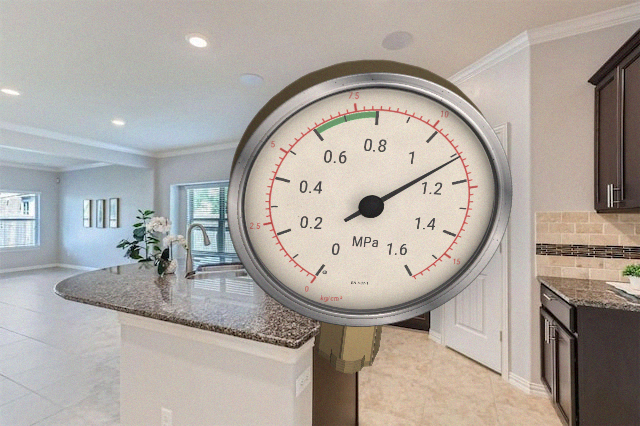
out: **1.1** MPa
